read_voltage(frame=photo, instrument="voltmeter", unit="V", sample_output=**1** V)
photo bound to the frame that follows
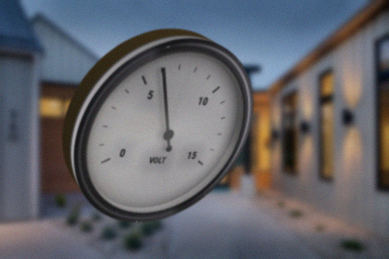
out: **6** V
